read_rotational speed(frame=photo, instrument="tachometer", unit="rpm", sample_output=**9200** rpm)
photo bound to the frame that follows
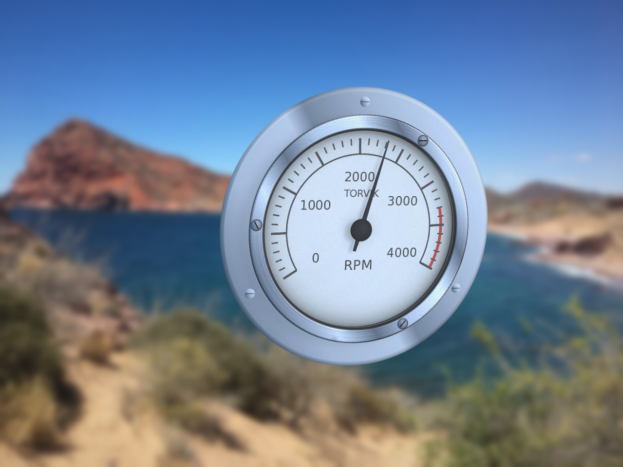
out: **2300** rpm
